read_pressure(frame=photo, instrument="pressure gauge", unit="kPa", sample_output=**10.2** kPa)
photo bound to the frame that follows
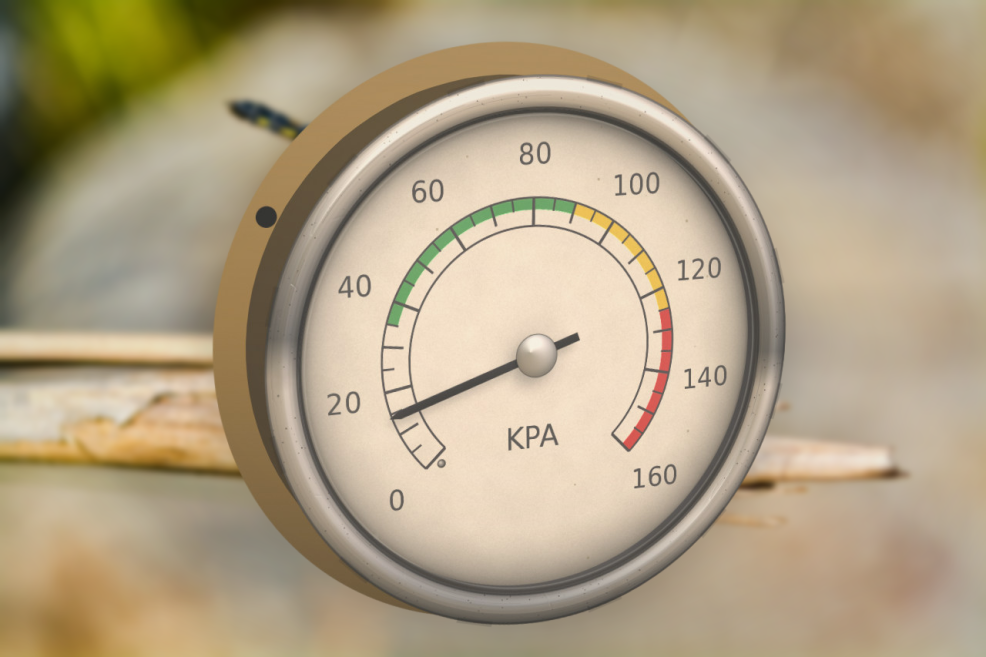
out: **15** kPa
